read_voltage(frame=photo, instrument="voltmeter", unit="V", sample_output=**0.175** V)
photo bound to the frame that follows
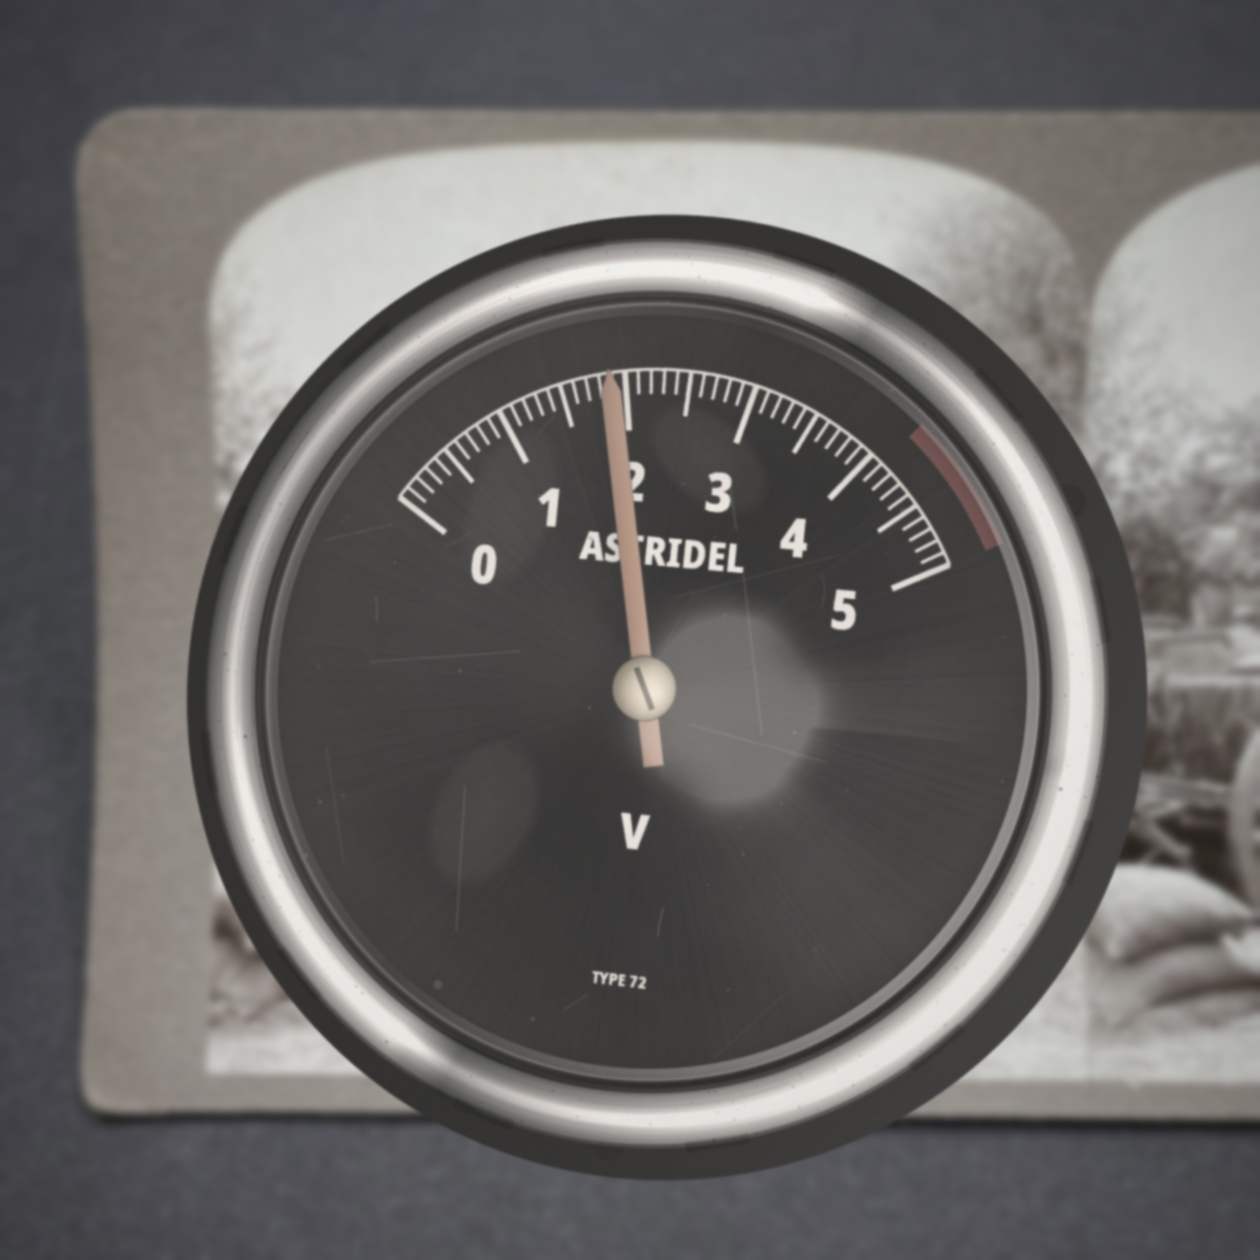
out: **1.9** V
